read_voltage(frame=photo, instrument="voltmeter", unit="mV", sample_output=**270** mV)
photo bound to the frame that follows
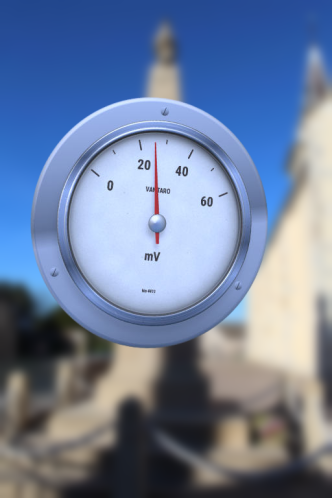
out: **25** mV
